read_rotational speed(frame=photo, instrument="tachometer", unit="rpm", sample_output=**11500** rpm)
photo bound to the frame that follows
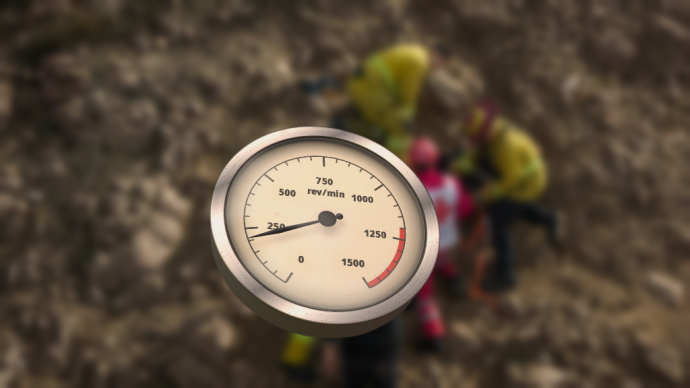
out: **200** rpm
